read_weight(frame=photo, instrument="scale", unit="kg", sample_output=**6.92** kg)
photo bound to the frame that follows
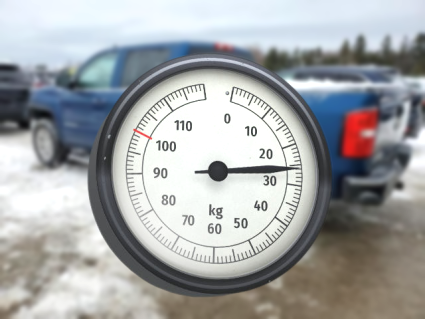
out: **26** kg
